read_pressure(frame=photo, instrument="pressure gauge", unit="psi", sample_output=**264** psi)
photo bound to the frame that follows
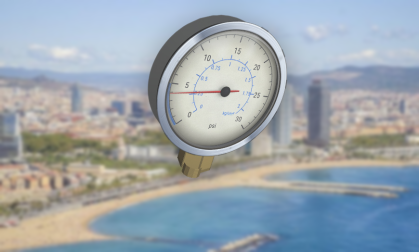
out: **4** psi
